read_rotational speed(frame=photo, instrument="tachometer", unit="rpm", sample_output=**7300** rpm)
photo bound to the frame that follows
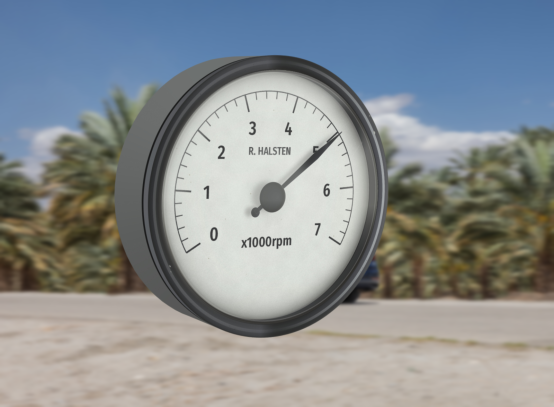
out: **5000** rpm
